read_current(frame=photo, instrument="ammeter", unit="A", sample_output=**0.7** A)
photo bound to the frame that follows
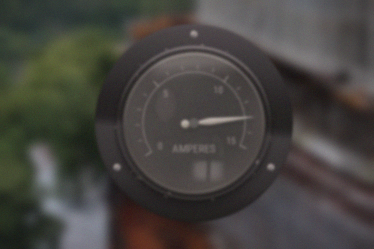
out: **13** A
